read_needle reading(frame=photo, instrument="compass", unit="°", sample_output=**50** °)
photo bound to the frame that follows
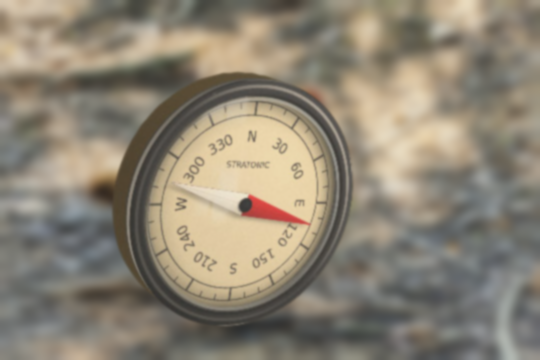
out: **105** °
